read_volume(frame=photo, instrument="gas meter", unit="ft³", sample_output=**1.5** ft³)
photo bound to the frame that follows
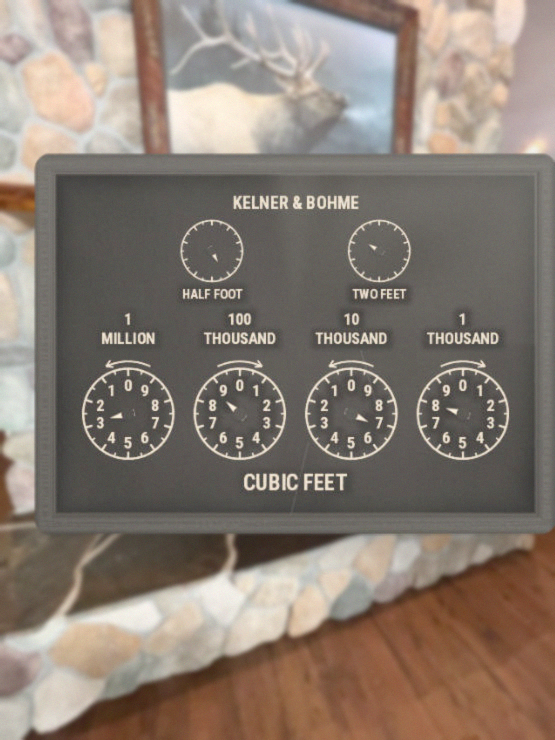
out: **286800** ft³
